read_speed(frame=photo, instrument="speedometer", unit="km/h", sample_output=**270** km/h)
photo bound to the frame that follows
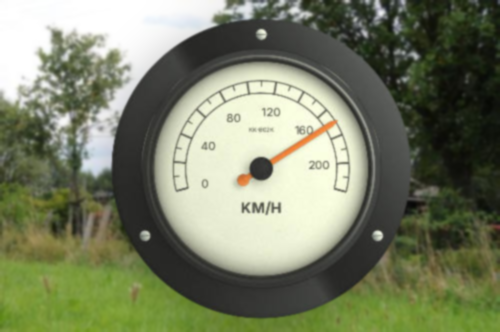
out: **170** km/h
